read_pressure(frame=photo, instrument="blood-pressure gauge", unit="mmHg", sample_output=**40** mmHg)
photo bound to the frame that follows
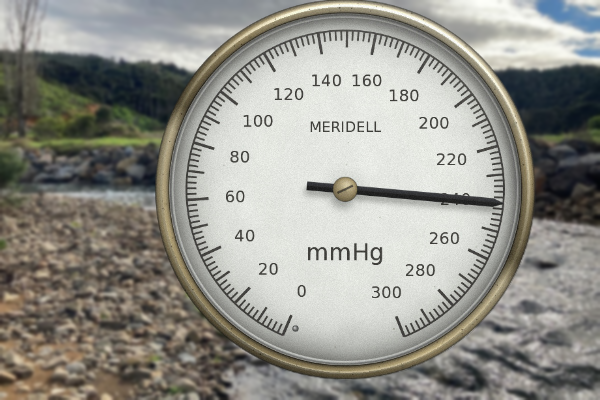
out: **240** mmHg
